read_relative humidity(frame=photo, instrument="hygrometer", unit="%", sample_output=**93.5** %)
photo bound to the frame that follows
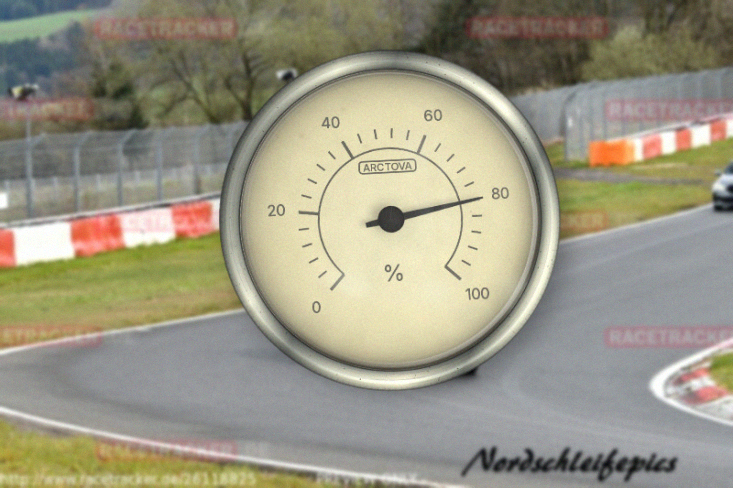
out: **80** %
